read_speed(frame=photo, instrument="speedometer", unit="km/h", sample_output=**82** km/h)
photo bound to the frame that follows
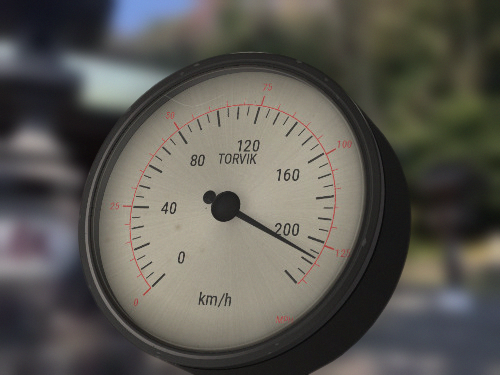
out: **207.5** km/h
